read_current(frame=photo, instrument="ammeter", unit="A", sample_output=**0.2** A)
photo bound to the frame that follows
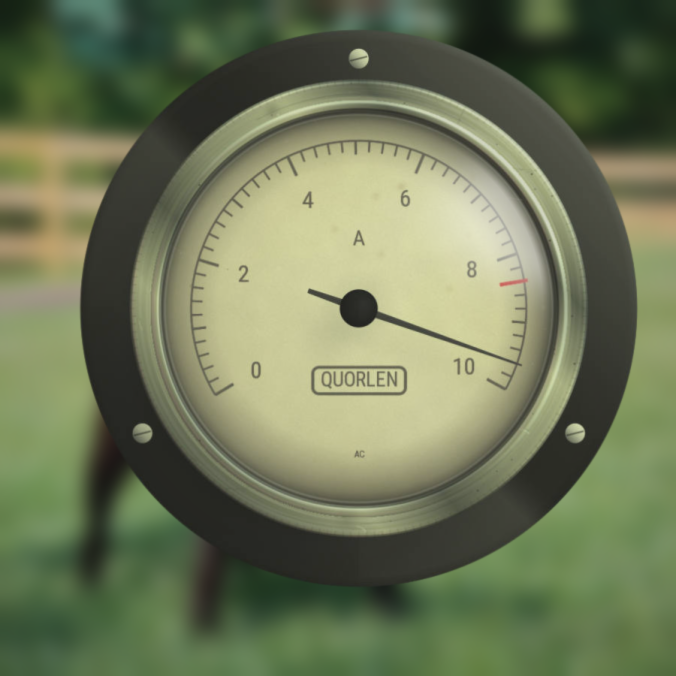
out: **9.6** A
